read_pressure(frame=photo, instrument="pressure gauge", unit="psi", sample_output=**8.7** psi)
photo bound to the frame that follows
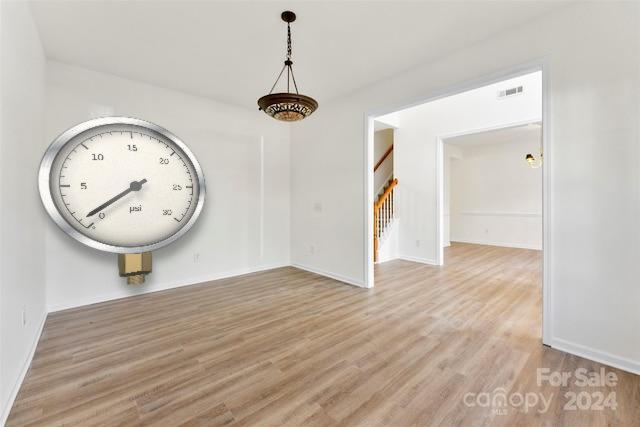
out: **1** psi
